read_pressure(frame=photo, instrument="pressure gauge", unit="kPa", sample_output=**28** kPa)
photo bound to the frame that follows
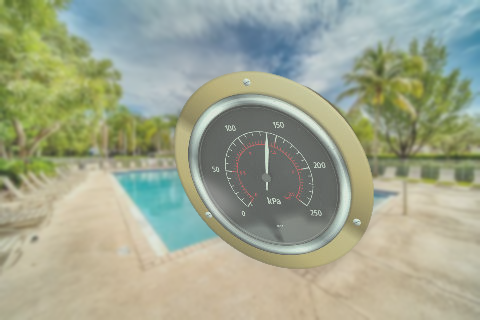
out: **140** kPa
